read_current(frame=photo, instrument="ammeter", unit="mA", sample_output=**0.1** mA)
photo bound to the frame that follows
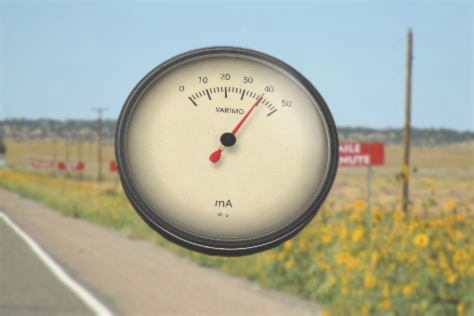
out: **40** mA
